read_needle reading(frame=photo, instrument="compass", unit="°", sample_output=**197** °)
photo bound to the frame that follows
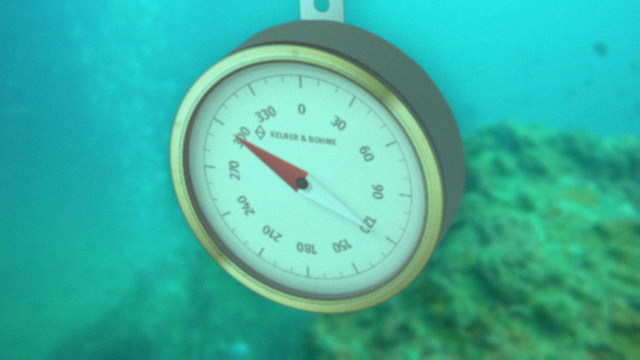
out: **300** °
